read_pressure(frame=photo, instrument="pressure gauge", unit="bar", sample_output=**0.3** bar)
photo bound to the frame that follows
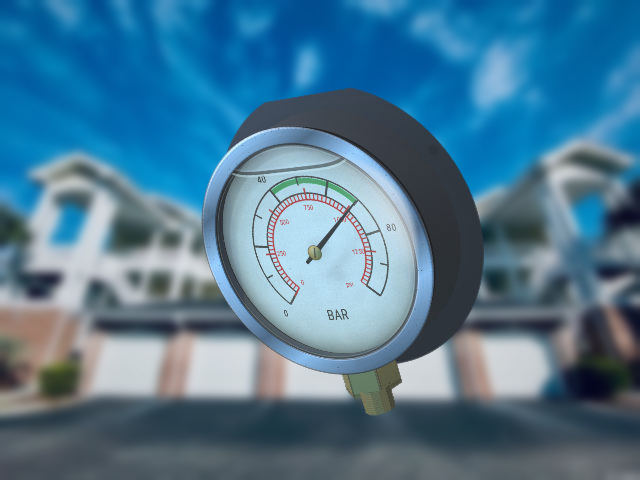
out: **70** bar
